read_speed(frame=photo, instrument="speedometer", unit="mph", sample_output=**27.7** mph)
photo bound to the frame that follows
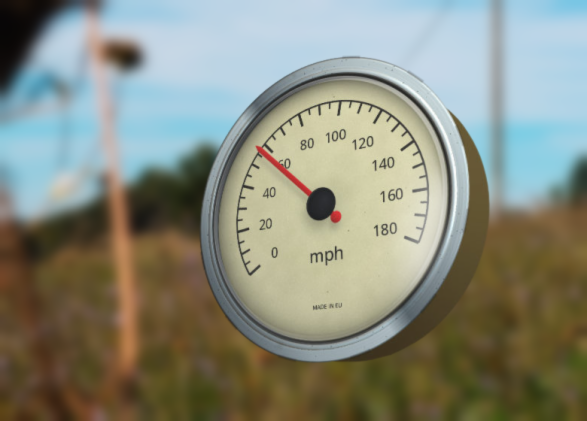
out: **57.5** mph
